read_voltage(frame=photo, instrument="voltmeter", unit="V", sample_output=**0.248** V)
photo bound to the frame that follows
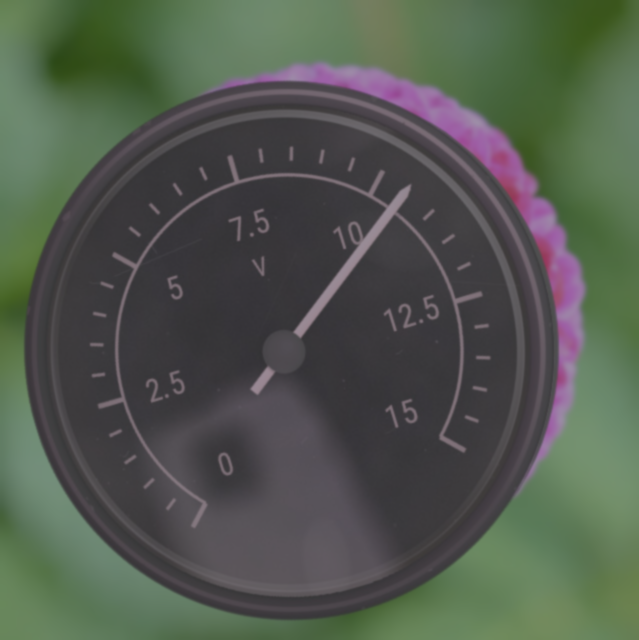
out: **10.5** V
